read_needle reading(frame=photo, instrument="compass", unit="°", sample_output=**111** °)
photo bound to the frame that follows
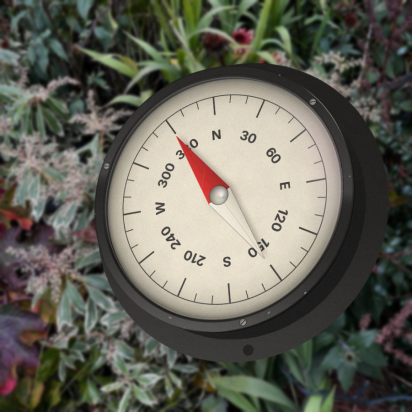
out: **330** °
